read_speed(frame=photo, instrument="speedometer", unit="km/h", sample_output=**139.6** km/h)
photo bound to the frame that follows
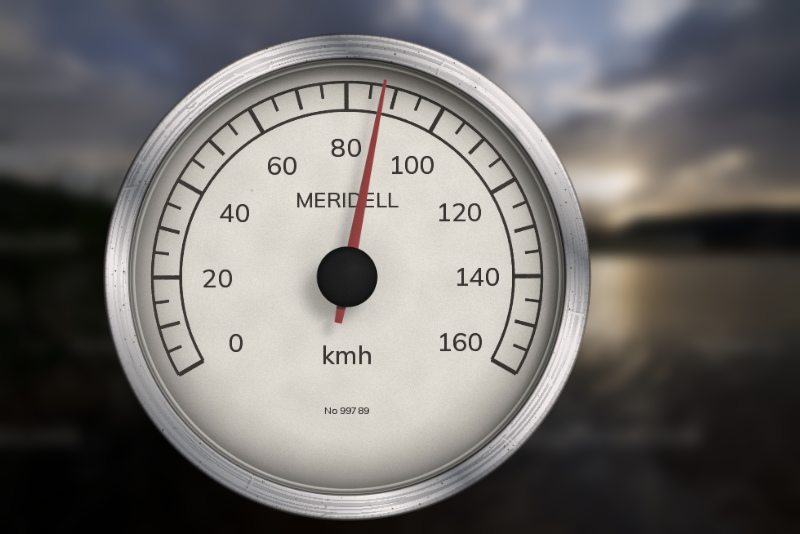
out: **87.5** km/h
